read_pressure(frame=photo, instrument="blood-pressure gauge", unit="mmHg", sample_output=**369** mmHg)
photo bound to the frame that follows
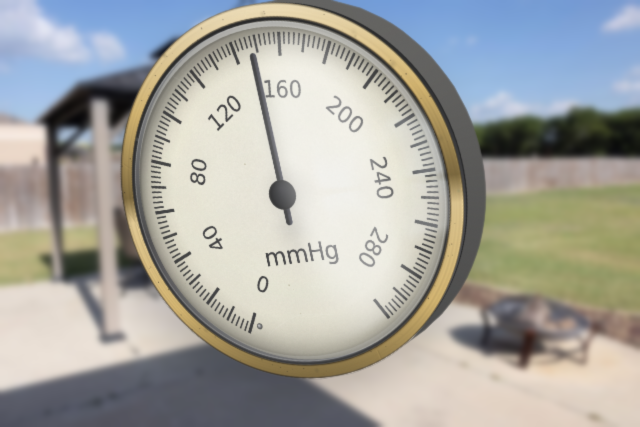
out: **150** mmHg
